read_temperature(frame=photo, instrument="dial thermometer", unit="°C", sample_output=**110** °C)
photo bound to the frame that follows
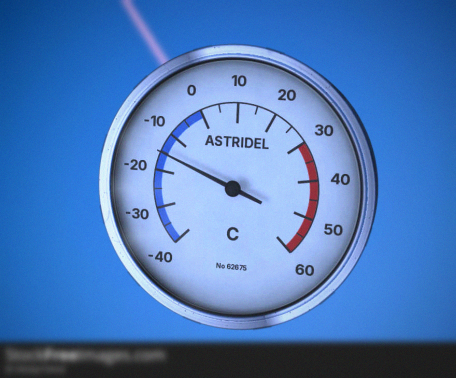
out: **-15** °C
